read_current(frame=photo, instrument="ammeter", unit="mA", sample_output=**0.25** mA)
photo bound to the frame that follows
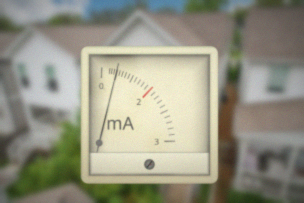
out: **1** mA
